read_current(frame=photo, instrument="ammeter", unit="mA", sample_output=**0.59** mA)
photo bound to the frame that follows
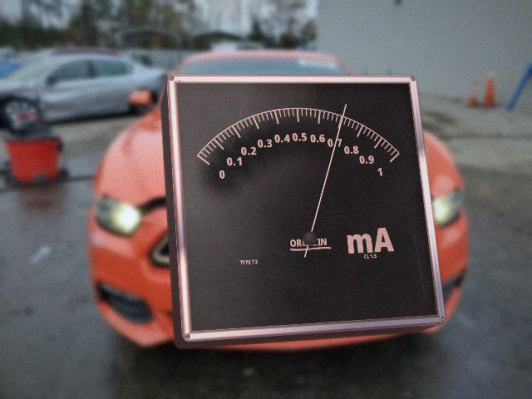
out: **0.7** mA
